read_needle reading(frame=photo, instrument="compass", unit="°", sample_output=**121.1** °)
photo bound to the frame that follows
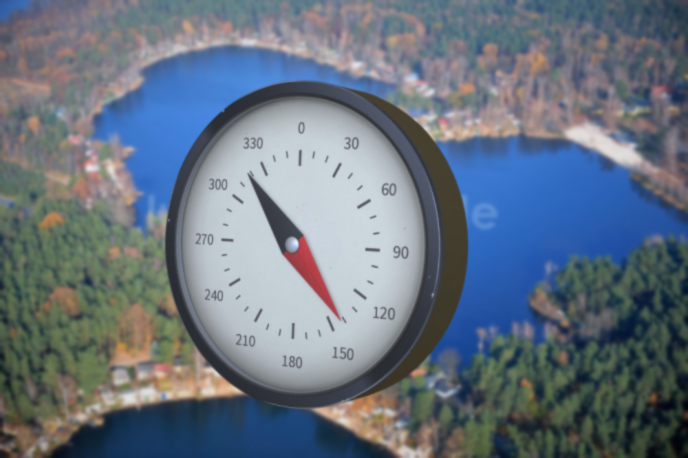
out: **140** °
